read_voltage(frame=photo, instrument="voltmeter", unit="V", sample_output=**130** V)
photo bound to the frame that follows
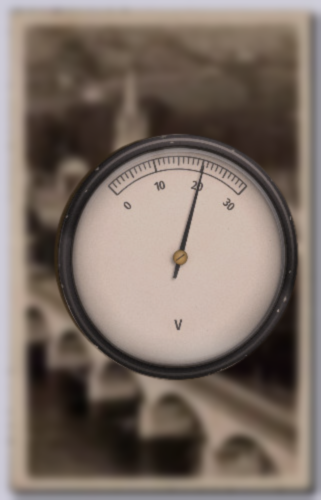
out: **20** V
